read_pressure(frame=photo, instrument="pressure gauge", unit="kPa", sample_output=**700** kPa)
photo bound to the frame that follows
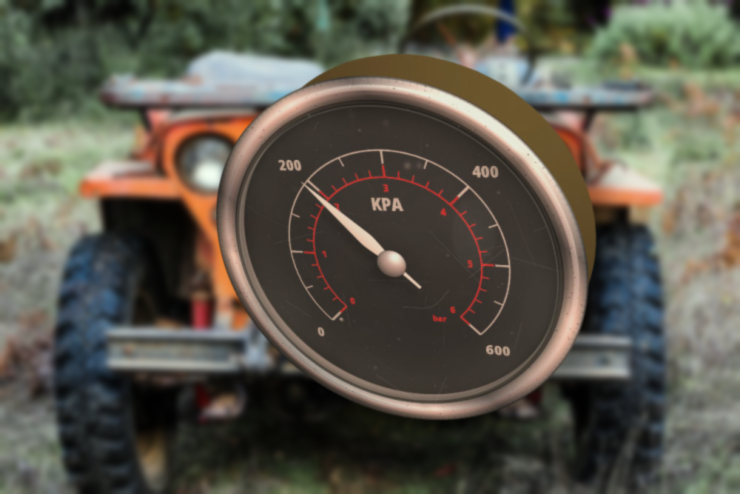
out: **200** kPa
